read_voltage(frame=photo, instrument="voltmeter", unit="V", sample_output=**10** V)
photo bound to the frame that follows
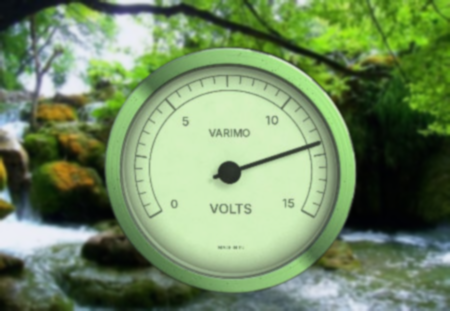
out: **12** V
